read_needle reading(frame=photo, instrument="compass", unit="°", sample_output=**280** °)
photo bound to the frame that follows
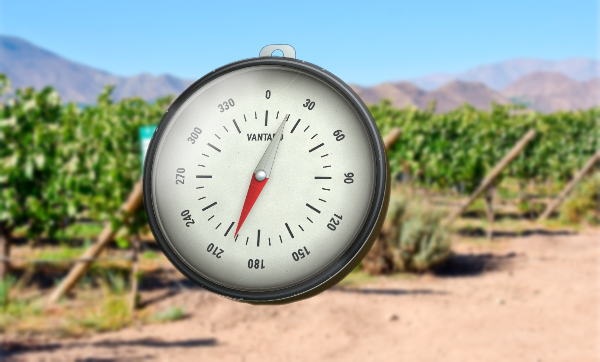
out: **200** °
